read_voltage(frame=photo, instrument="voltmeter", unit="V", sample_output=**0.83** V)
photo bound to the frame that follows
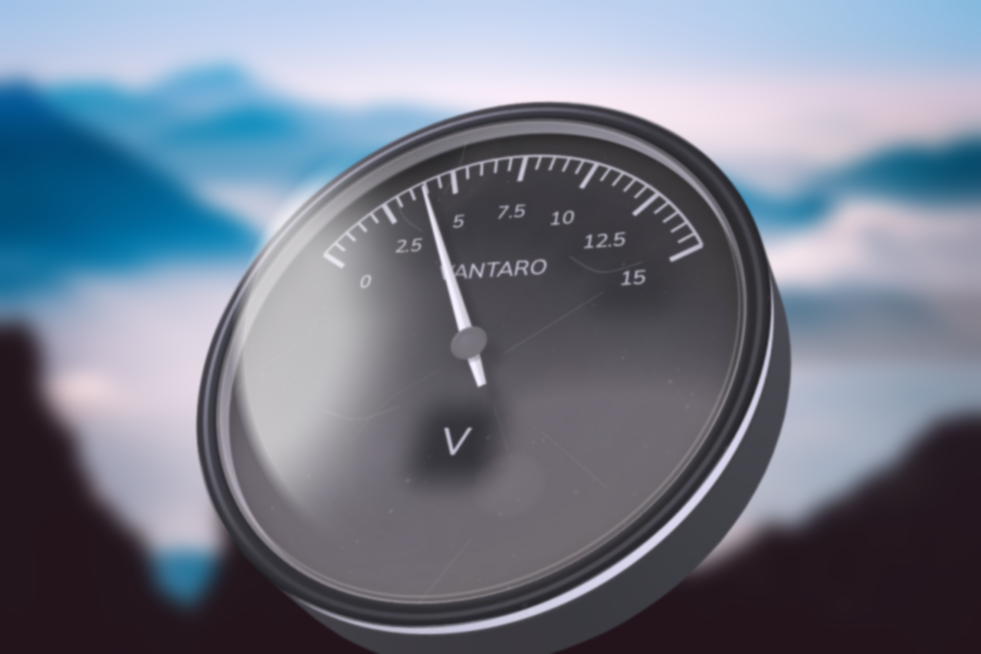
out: **4** V
